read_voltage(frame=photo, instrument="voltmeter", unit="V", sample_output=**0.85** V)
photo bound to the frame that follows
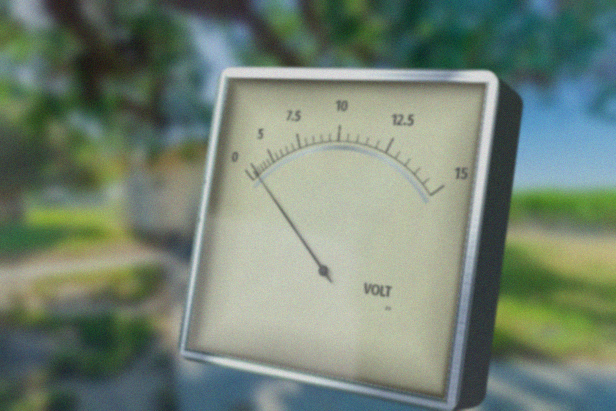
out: **2.5** V
